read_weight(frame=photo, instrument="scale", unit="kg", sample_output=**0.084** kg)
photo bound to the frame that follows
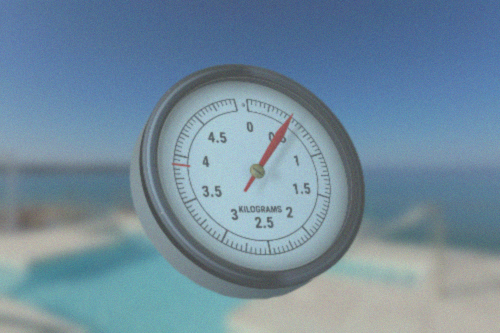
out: **0.5** kg
